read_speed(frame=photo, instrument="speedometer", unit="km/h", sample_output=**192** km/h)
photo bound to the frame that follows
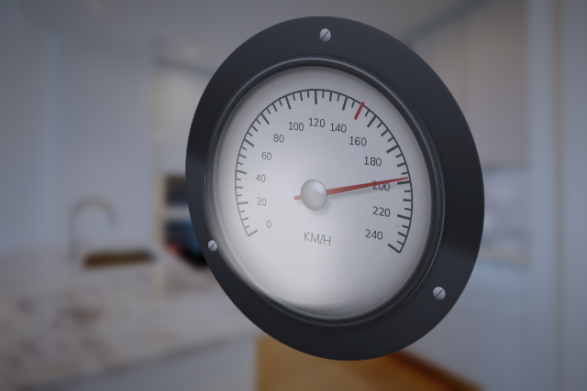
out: **197.5** km/h
